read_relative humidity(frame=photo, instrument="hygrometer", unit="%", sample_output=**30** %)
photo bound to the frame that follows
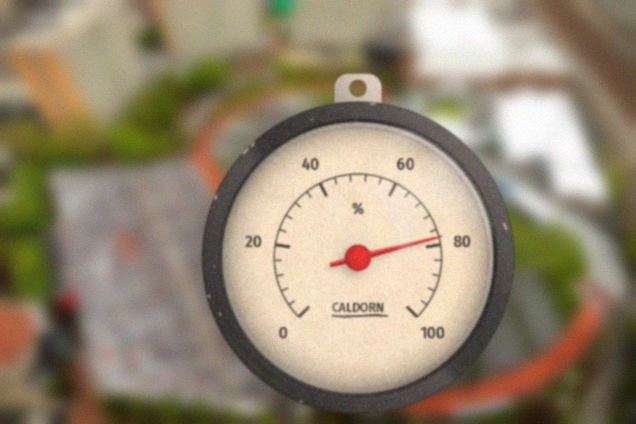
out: **78** %
